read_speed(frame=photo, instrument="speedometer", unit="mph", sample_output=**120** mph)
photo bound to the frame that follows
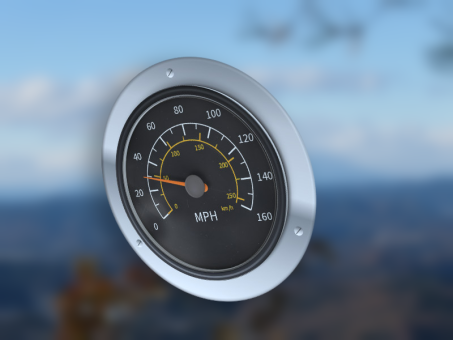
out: **30** mph
